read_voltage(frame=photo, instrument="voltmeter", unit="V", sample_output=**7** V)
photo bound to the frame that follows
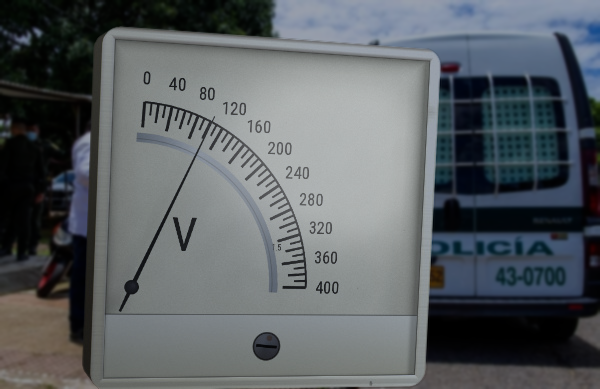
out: **100** V
